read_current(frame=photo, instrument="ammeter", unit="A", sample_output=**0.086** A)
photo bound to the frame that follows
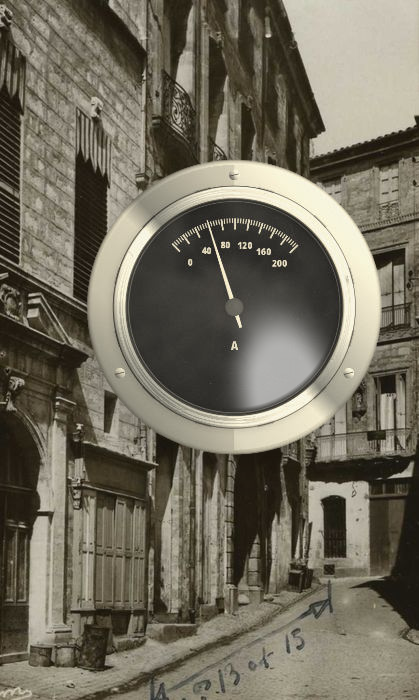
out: **60** A
